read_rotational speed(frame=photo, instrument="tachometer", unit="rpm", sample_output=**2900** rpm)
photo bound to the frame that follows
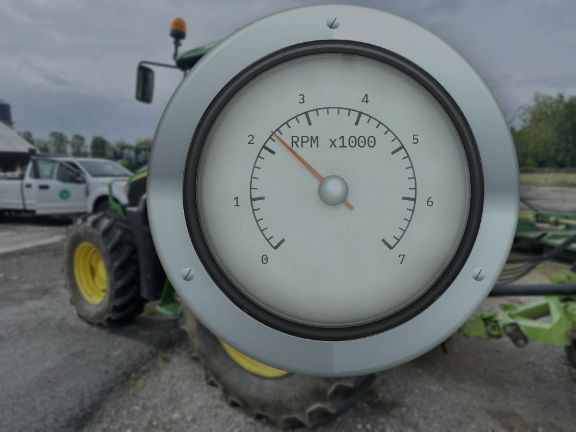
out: **2300** rpm
